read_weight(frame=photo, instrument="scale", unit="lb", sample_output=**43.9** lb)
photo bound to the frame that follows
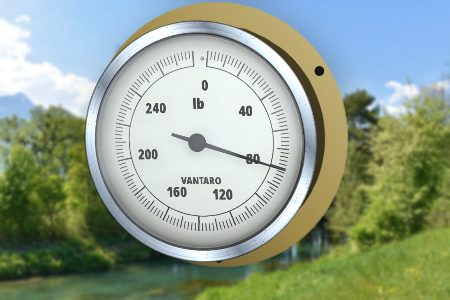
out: **80** lb
